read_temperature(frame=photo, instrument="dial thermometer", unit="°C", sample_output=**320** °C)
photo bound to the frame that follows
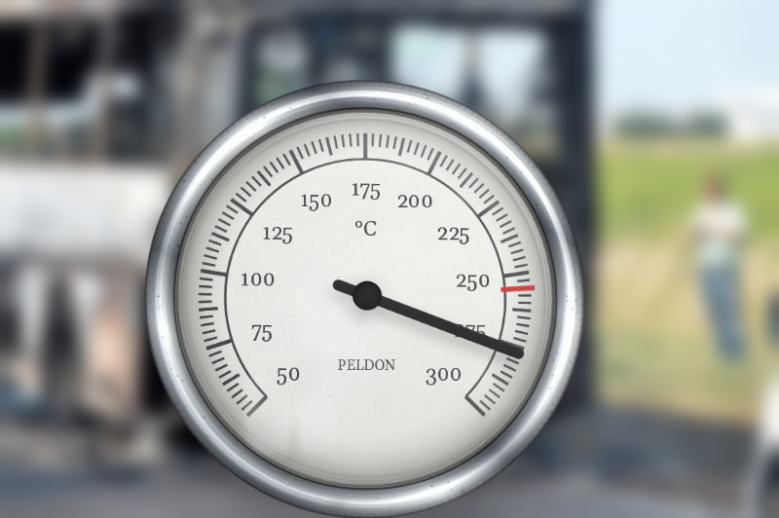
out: **277.5** °C
